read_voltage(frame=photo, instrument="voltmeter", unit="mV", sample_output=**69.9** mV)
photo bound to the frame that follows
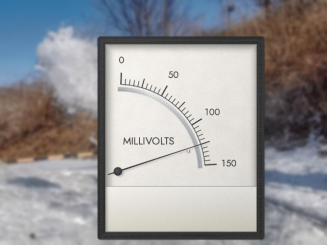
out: **125** mV
